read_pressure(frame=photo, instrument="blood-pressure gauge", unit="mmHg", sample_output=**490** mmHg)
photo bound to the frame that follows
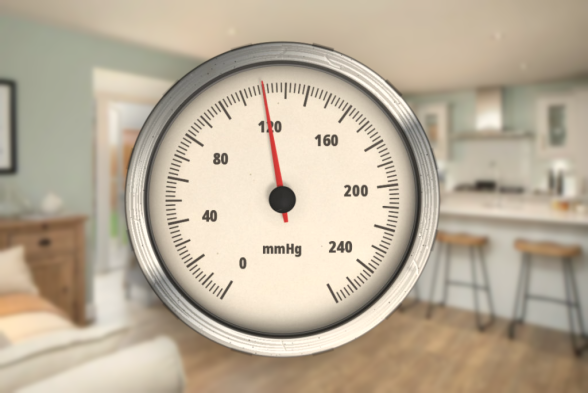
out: **120** mmHg
